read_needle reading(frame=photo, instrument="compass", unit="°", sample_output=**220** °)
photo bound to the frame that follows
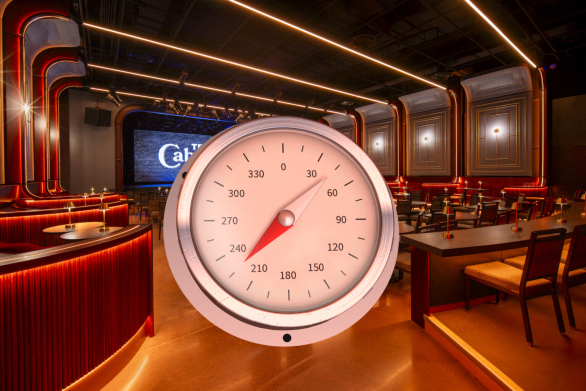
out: **225** °
